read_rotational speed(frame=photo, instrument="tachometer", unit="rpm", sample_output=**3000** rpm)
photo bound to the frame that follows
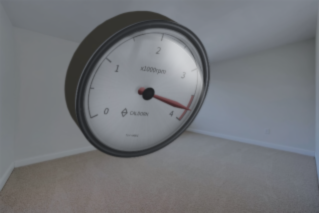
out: **3750** rpm
